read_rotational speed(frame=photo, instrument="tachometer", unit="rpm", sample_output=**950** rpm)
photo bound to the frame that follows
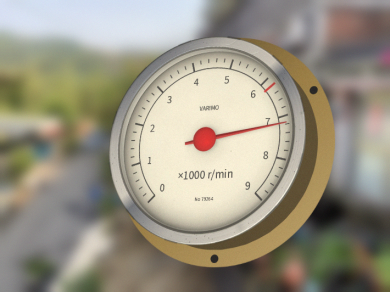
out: **7200** rpm
